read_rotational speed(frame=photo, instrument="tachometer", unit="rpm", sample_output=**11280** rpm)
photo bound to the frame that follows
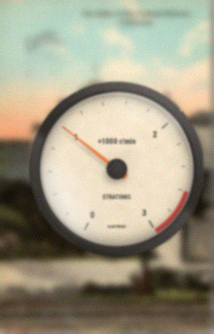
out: **1000** rpm
